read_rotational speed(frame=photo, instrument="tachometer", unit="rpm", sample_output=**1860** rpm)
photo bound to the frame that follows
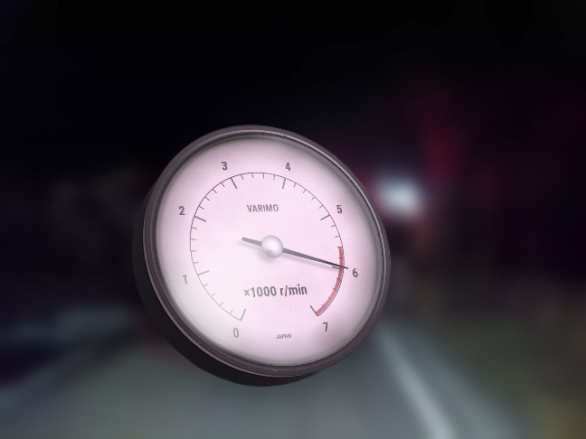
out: **6000** rpm
